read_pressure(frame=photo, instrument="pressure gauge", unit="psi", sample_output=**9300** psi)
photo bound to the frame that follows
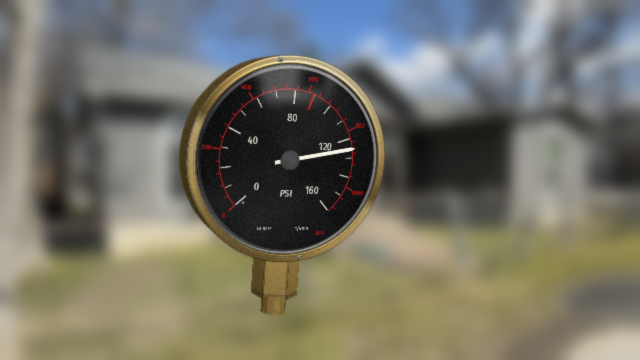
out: **125** psi
